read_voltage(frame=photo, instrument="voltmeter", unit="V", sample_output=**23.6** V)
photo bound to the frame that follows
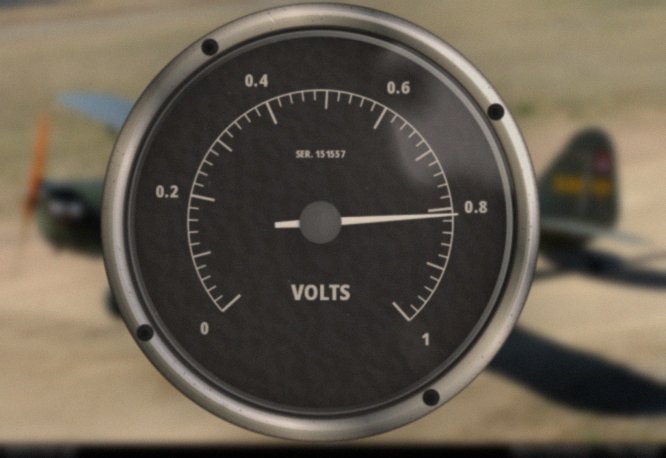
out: **0.81** V
